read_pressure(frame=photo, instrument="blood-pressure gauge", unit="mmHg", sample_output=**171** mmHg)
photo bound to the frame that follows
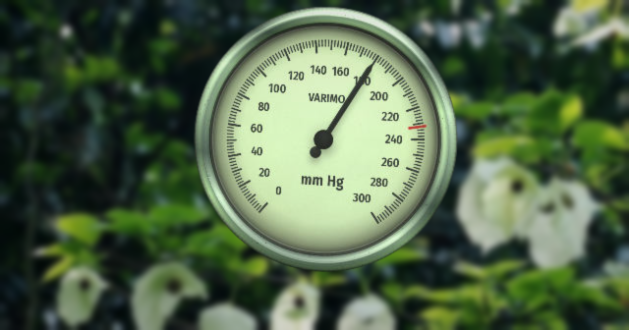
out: **180** mmHg
